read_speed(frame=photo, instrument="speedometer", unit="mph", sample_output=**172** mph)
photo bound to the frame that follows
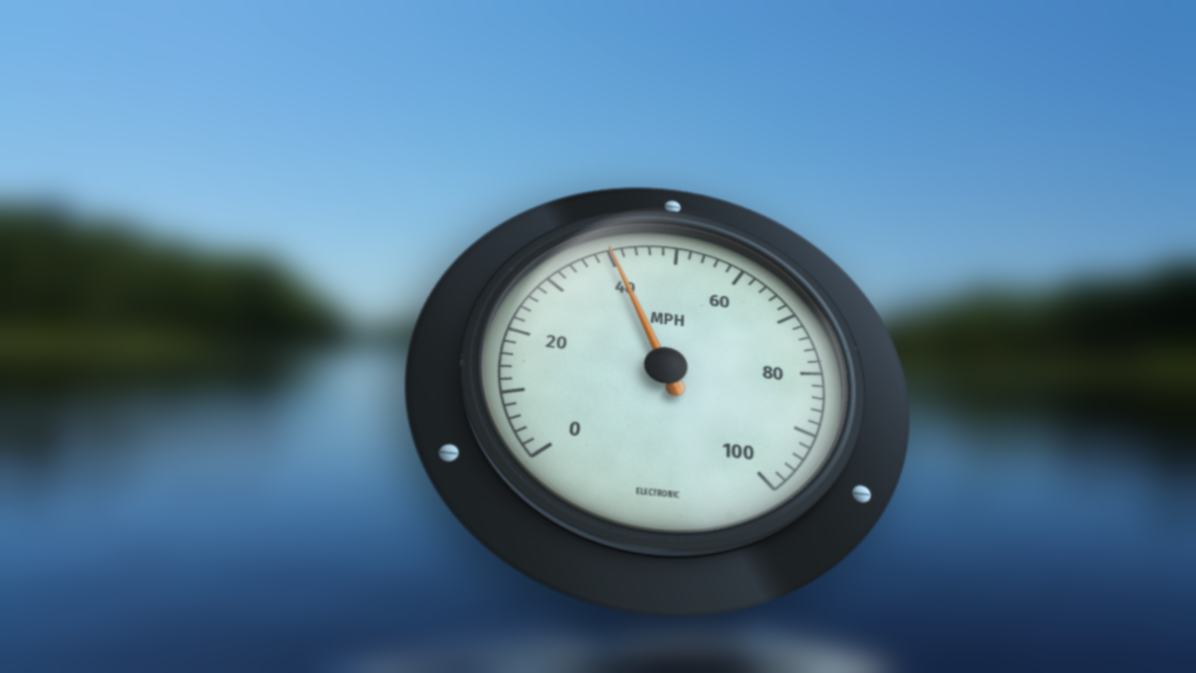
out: **40** mph
